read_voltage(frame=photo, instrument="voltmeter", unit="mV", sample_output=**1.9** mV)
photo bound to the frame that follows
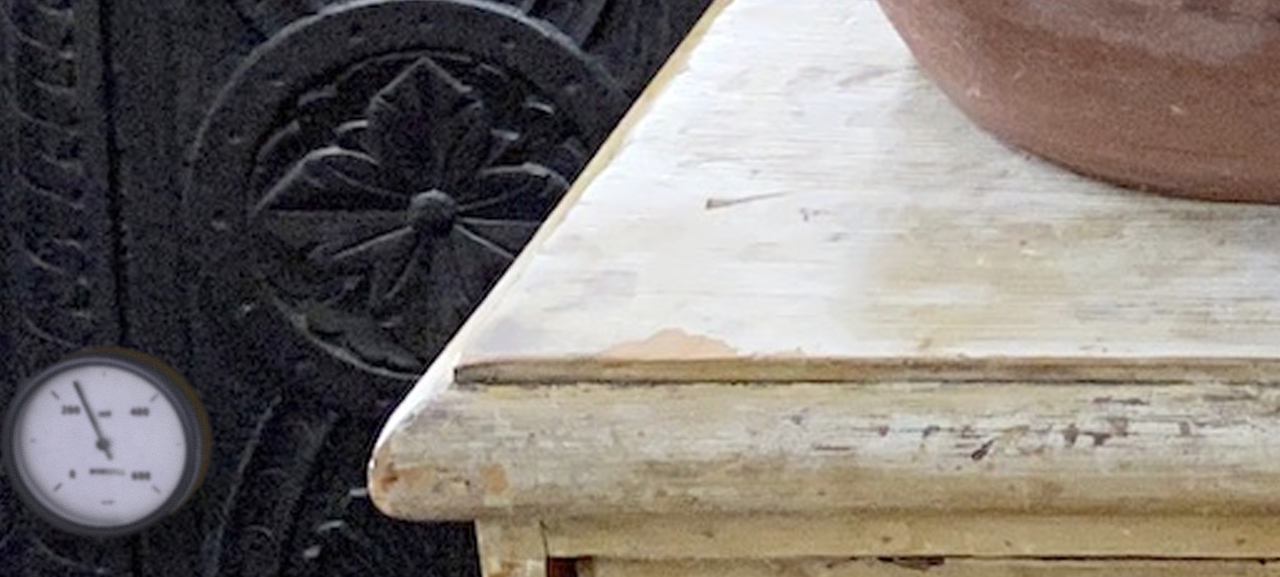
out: **250** mV
